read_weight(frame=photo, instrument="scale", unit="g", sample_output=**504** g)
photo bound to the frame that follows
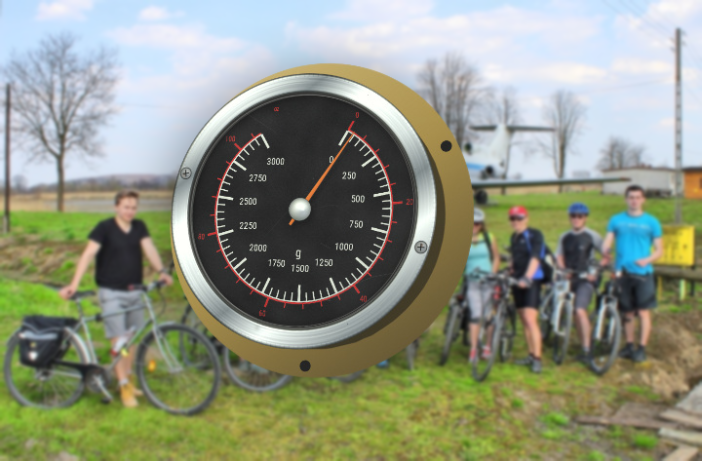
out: **50** g
